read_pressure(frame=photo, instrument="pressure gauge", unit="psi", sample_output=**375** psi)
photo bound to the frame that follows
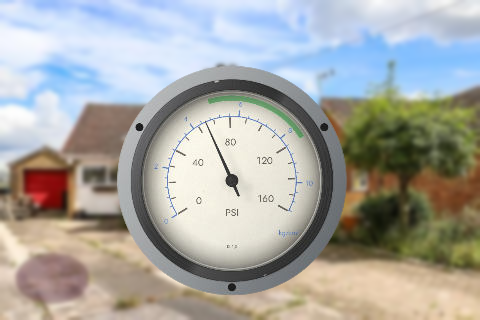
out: **65** psi
